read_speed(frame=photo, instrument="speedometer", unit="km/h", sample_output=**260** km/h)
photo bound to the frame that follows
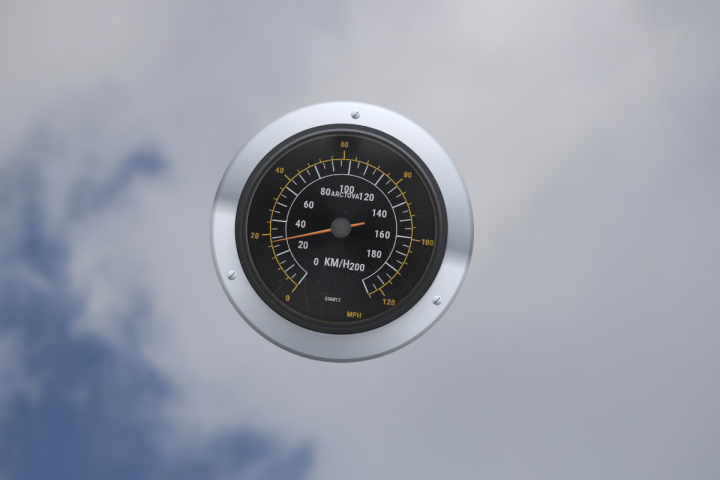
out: **27.5** km/h
